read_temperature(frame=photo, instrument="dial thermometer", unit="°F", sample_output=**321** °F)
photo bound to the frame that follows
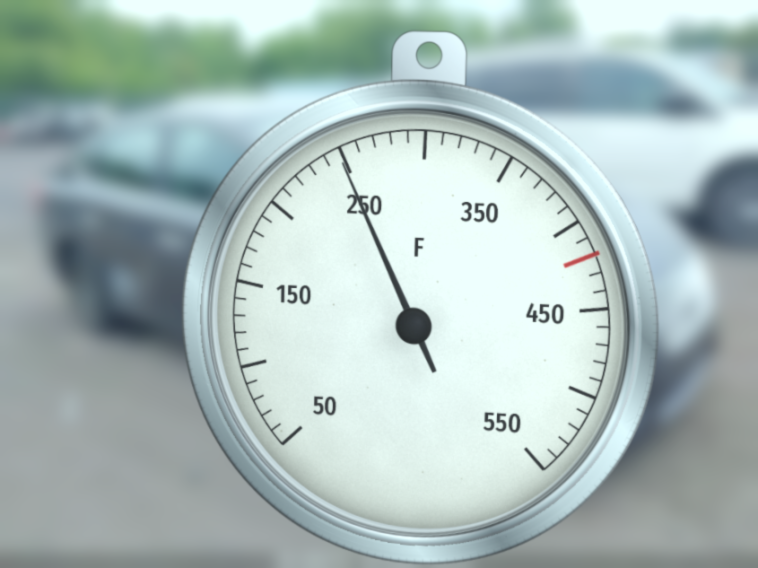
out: **250** °F
